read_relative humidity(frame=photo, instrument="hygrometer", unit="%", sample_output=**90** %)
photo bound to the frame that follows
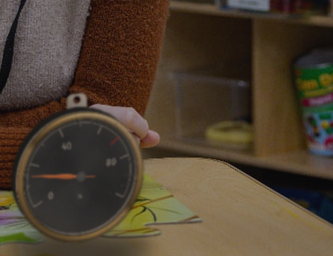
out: **15** %
